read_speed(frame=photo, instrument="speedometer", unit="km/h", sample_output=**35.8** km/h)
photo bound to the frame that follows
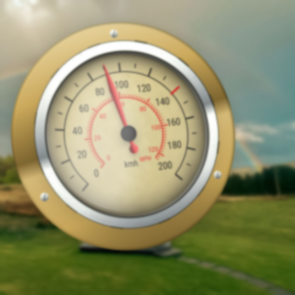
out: **90** km/h
